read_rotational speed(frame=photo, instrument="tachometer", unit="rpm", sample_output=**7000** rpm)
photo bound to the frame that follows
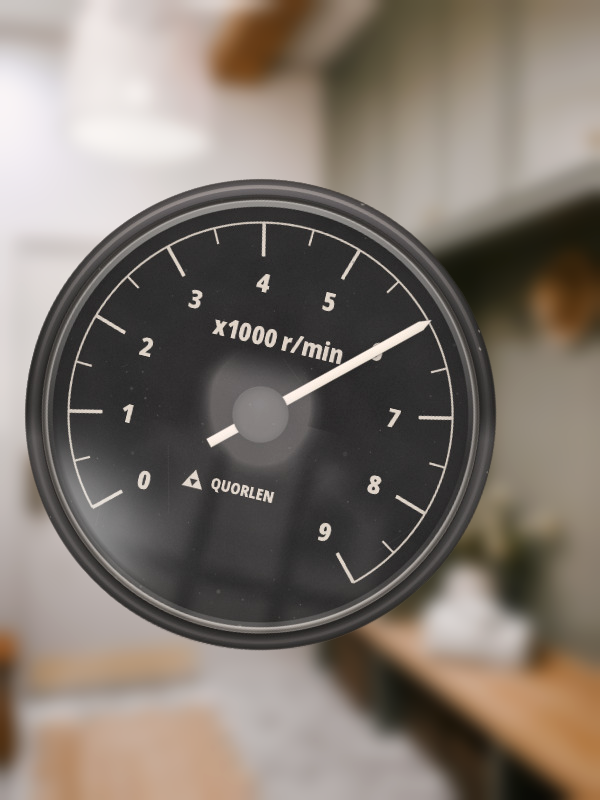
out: **6000** rpm
